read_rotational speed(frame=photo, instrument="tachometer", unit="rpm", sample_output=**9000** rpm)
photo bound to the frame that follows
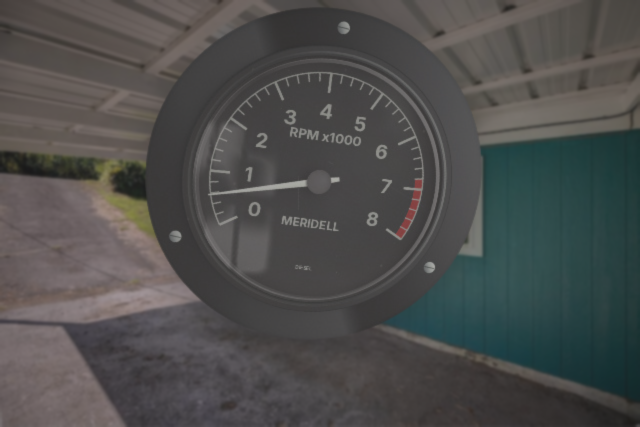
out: **600** rpm
